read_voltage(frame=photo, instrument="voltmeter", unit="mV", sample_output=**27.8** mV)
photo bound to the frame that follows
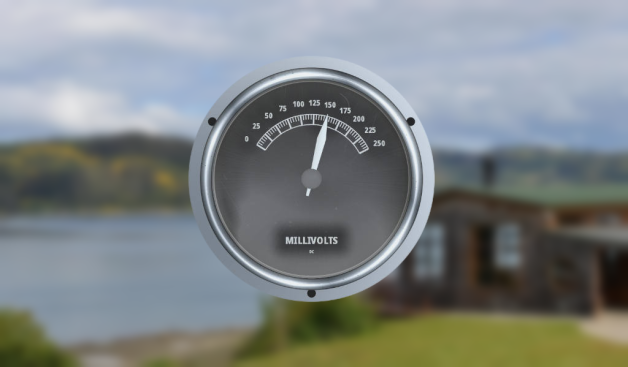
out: **150** mV
